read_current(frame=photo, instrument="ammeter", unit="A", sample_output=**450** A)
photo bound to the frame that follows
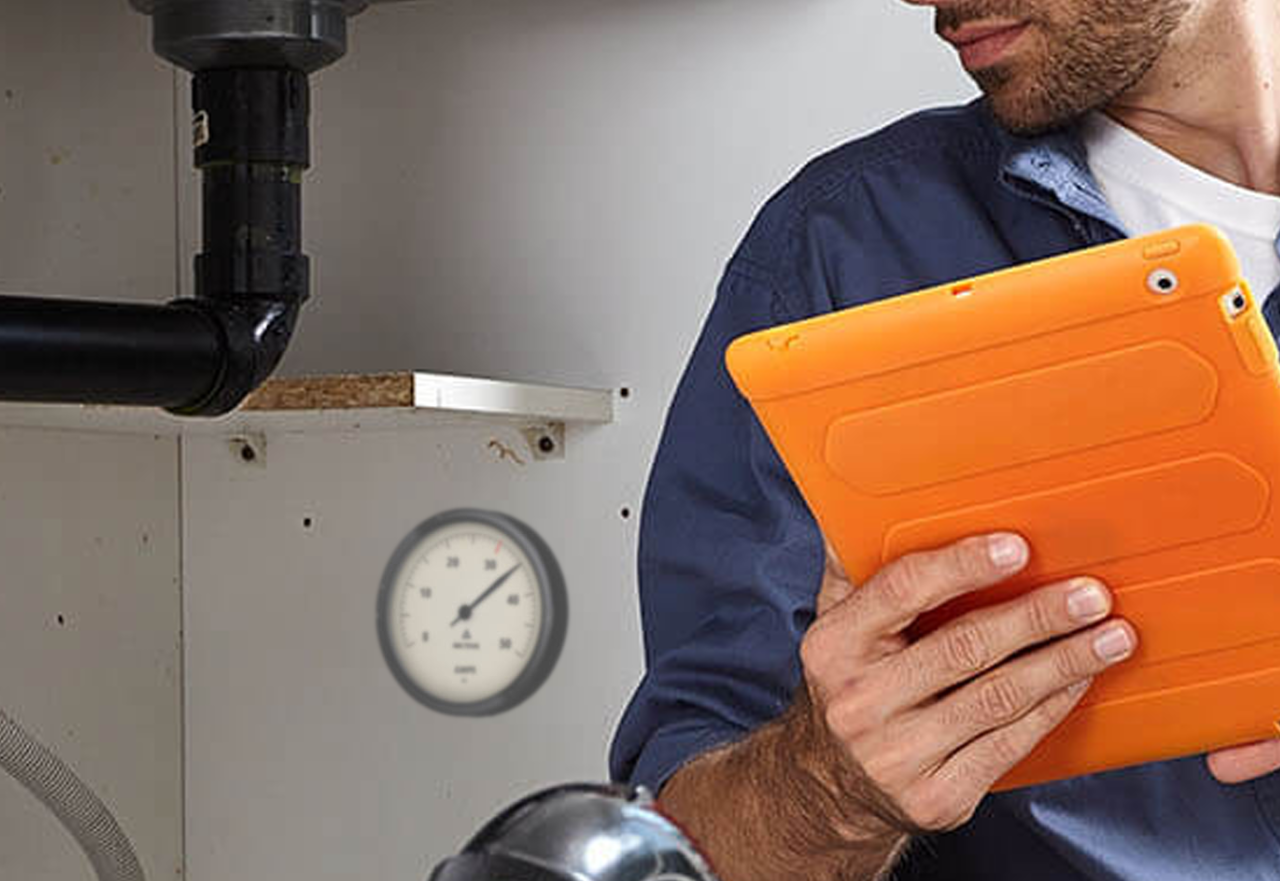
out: **35** A
